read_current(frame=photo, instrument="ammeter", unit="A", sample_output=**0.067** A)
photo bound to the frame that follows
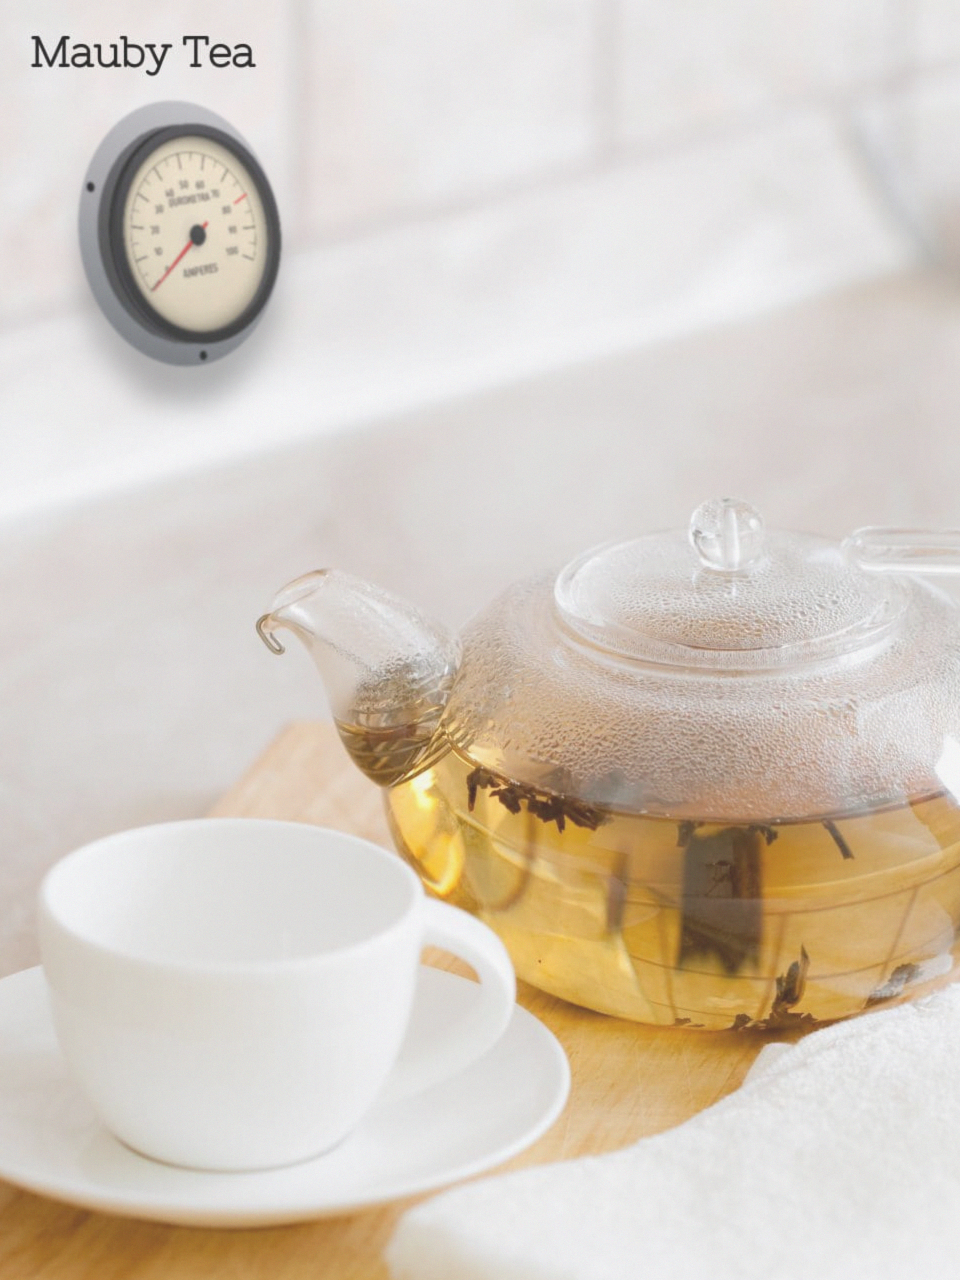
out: **0** A
